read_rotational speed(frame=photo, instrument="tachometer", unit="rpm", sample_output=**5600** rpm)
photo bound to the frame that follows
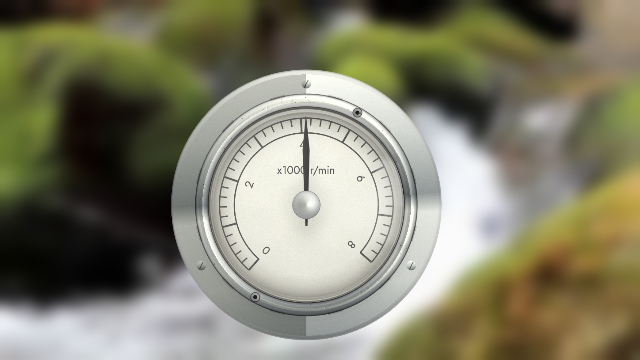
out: **4100** rpm
